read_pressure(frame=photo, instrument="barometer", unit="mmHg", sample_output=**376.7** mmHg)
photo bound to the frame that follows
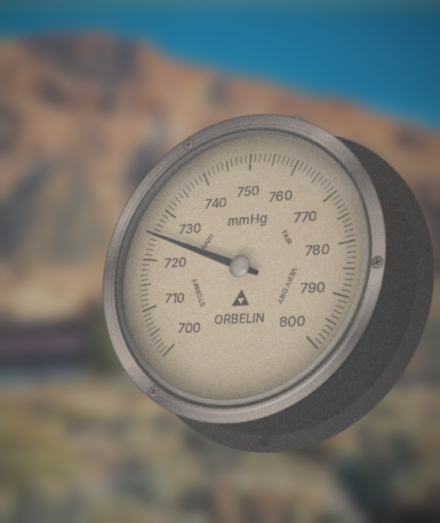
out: **725** mmHg
